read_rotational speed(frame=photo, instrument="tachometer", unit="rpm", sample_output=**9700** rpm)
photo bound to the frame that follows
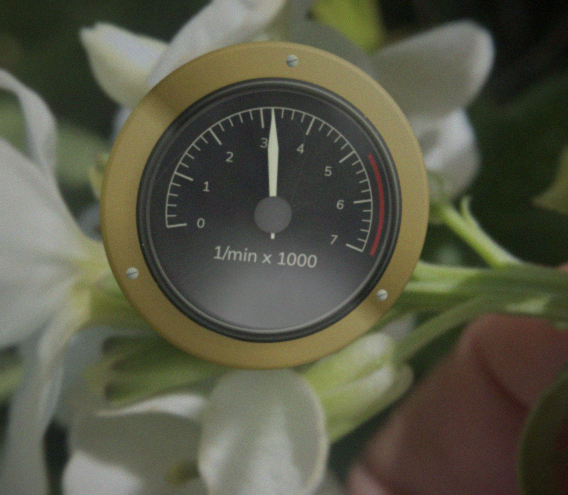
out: **3200** rpm
